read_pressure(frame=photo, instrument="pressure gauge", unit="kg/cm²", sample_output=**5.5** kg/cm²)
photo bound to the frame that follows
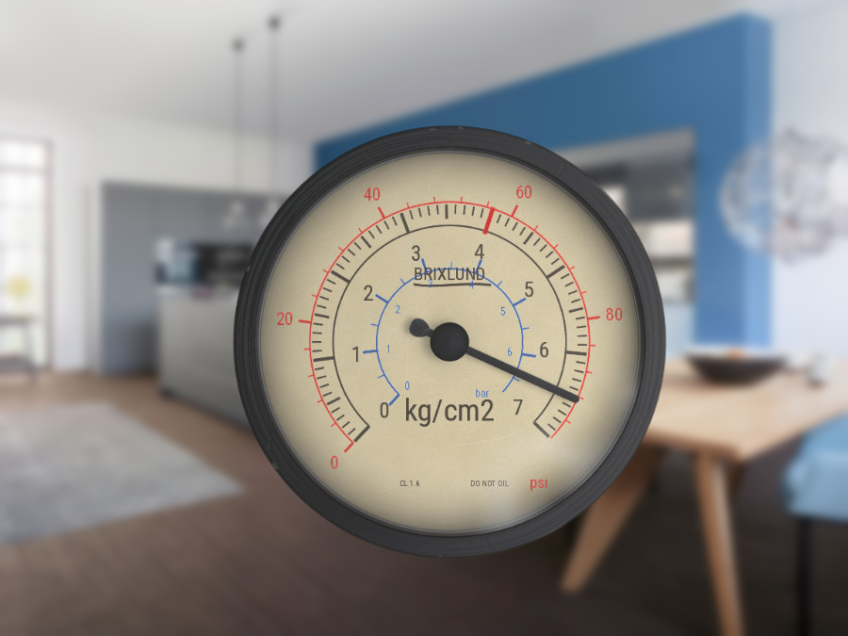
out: **6.5** kg/cm²
